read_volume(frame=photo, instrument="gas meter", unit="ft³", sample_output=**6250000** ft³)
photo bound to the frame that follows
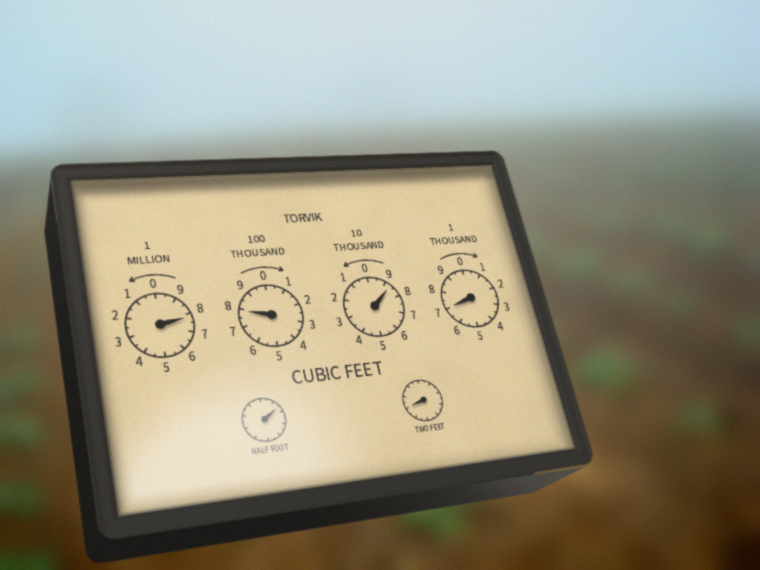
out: **778700** ft³
